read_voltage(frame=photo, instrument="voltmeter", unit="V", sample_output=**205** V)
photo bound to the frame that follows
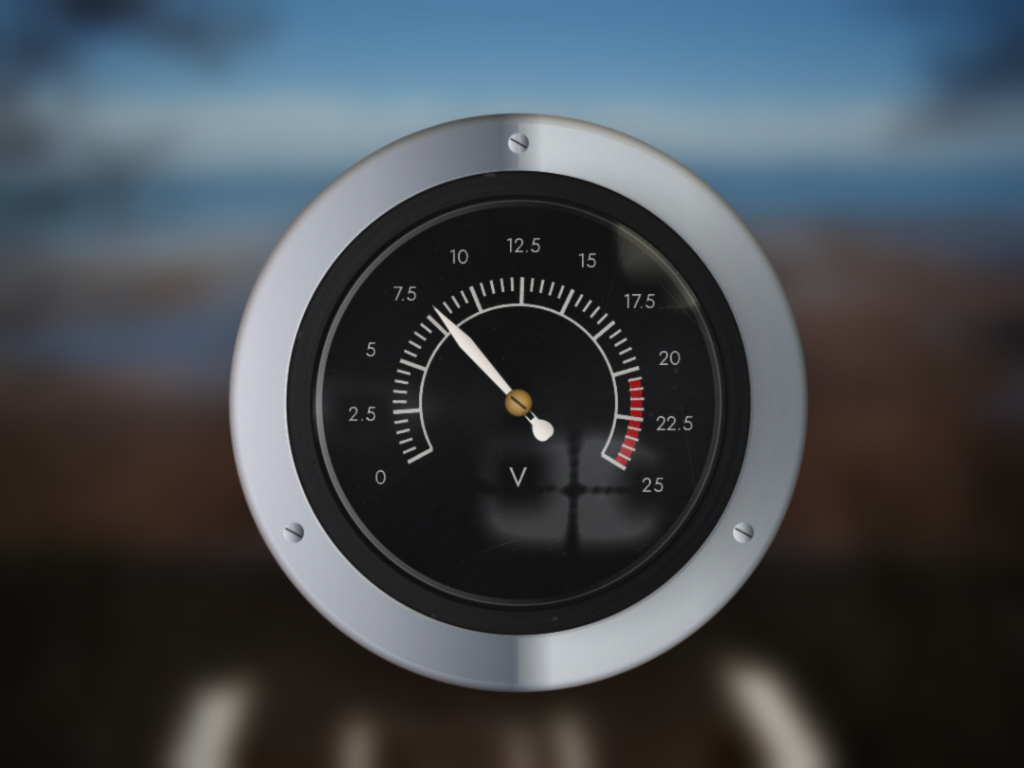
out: **8** V
